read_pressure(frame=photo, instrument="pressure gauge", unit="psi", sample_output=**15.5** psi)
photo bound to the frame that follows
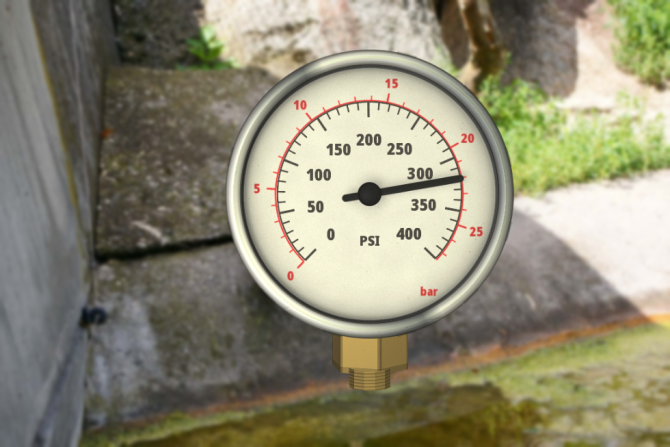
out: **320** psi
